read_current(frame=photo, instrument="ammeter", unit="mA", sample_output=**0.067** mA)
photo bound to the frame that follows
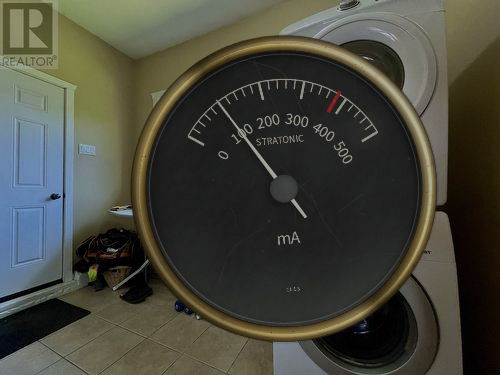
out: **100** mA
